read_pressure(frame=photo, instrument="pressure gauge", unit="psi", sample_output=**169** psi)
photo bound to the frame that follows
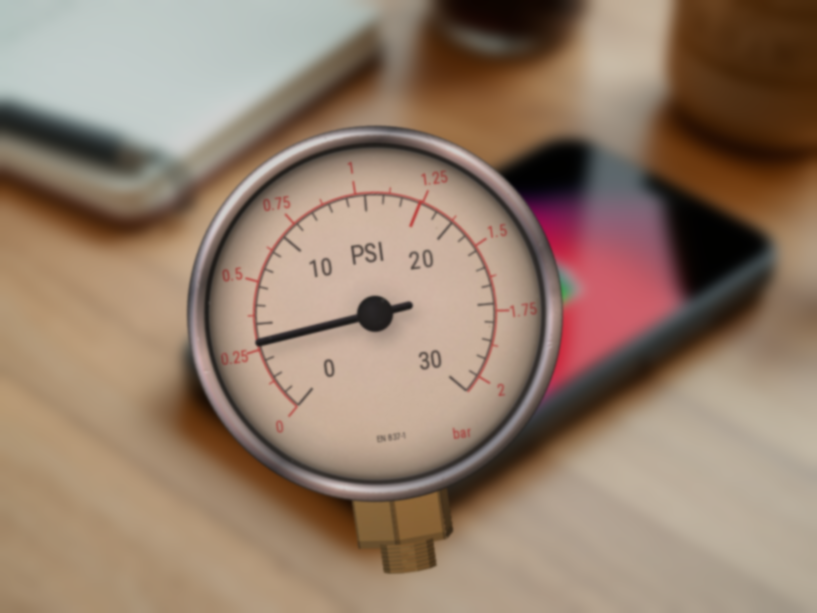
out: **4** psi
